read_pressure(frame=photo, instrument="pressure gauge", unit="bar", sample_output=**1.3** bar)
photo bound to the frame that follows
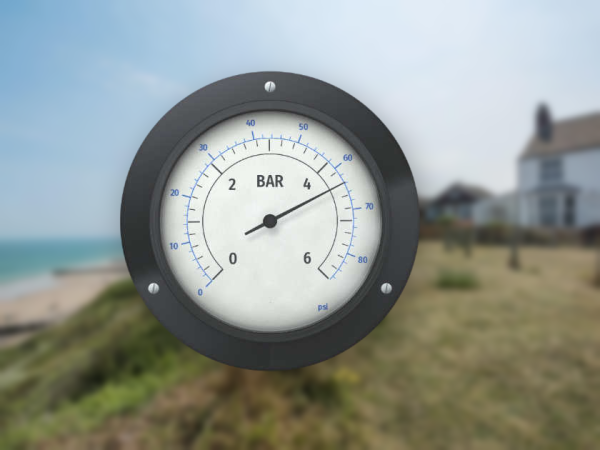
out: **4.4** bar
